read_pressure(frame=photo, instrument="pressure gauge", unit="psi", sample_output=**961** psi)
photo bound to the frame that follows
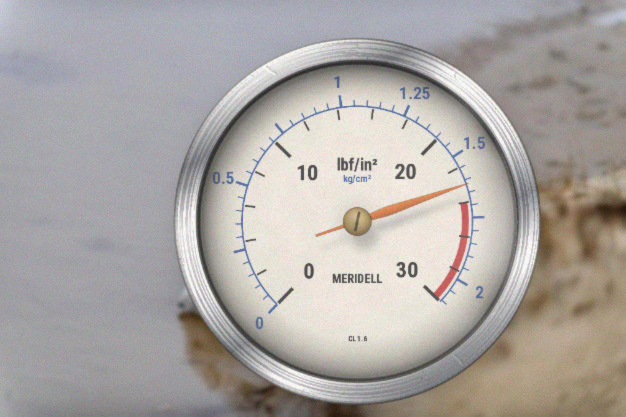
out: **23** psi
